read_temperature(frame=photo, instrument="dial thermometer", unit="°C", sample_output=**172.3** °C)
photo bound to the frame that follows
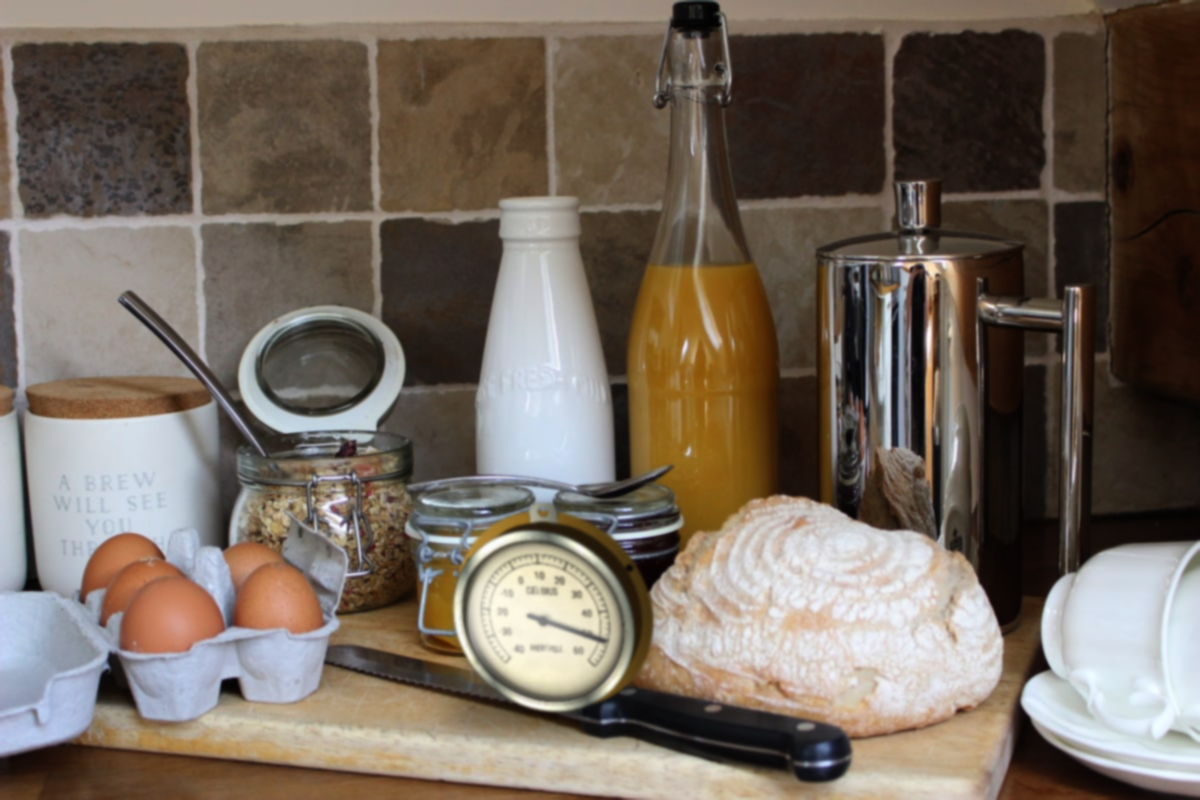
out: **50** °C
